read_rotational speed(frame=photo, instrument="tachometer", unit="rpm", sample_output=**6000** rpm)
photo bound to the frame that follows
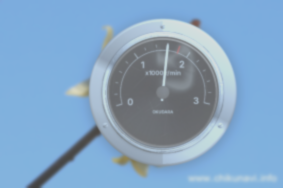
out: **1600** rpm
